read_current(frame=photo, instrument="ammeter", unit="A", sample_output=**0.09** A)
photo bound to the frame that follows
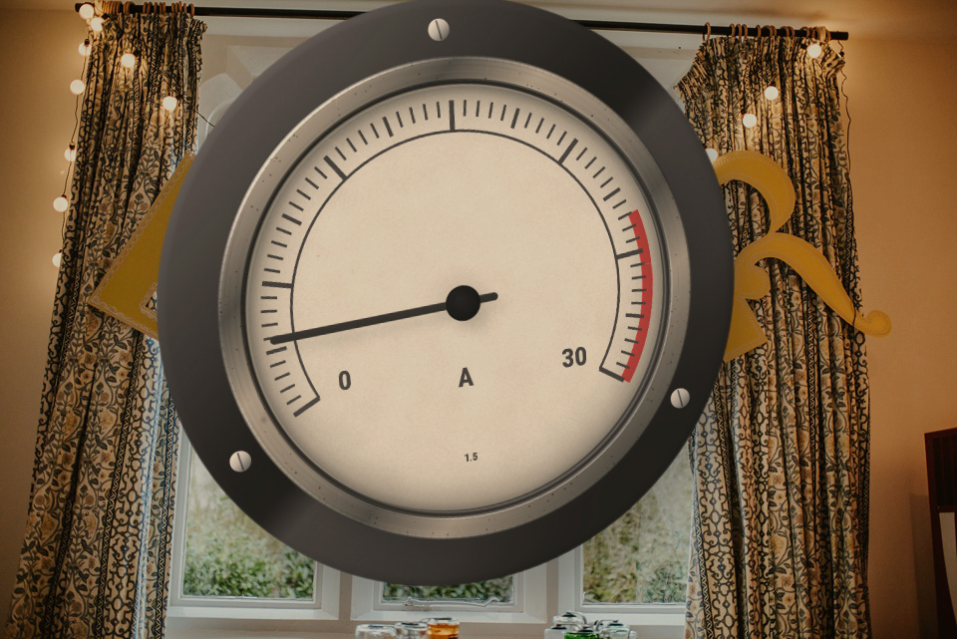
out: **3** A
